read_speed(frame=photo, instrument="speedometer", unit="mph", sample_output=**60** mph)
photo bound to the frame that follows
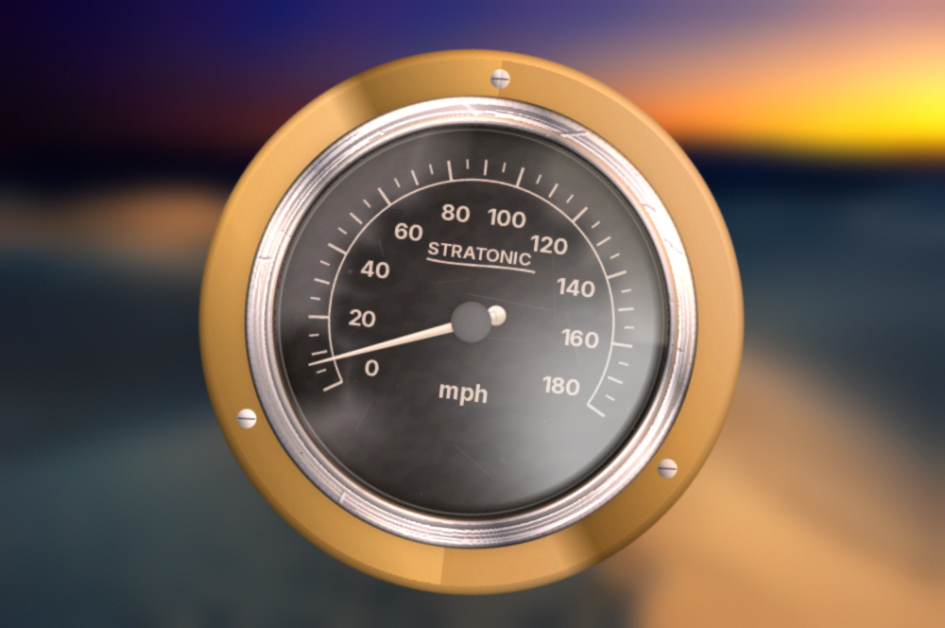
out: **7.5** mph
